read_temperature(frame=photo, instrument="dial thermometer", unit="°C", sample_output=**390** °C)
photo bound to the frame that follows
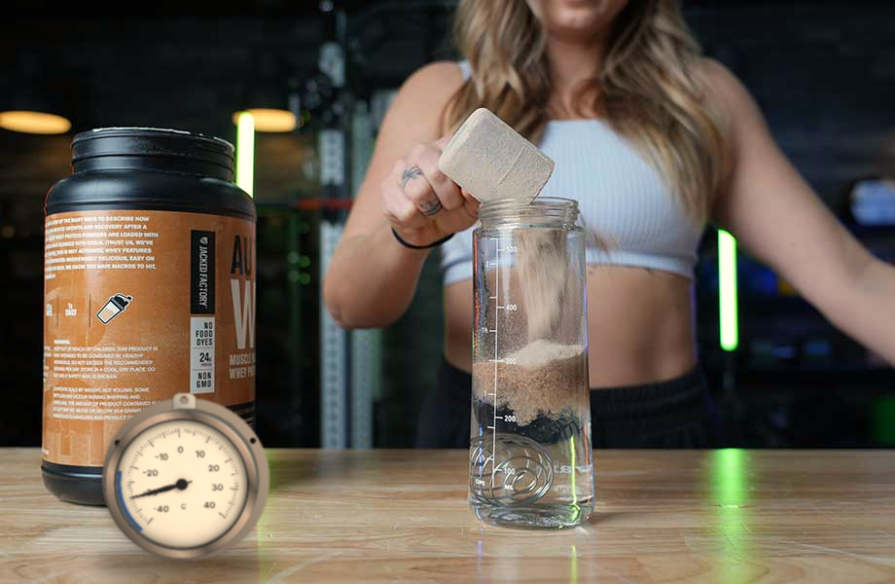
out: **-30** °C
